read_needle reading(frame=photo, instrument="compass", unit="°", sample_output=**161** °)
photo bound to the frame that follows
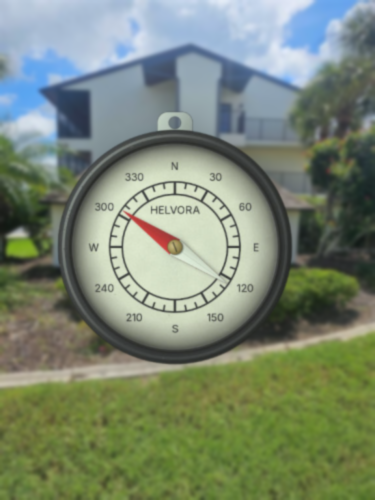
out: **305** °
